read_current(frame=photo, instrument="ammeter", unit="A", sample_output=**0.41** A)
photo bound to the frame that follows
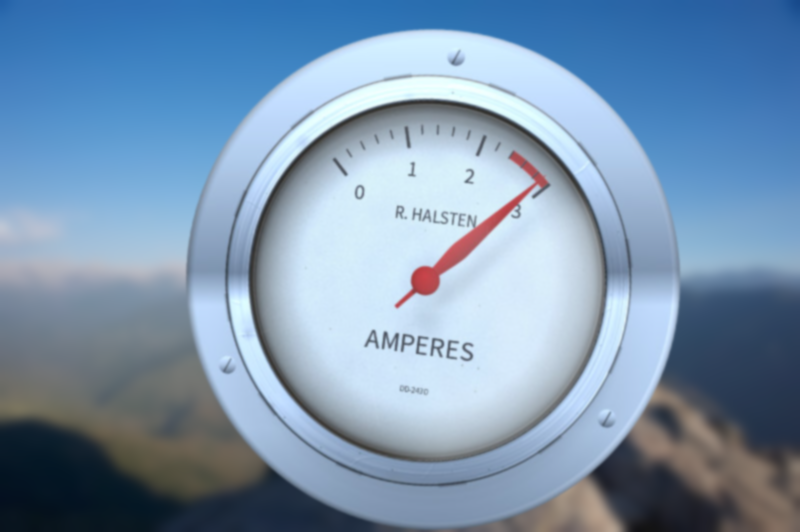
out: **2.9** A
